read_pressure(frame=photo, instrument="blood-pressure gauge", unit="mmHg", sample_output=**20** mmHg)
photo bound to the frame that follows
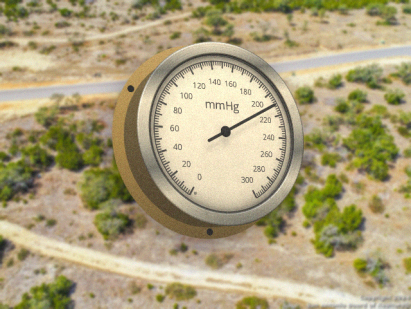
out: **210** mmHg
